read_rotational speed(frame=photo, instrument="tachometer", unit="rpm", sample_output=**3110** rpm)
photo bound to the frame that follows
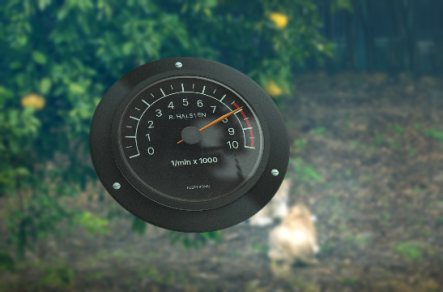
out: **8000** rpm
